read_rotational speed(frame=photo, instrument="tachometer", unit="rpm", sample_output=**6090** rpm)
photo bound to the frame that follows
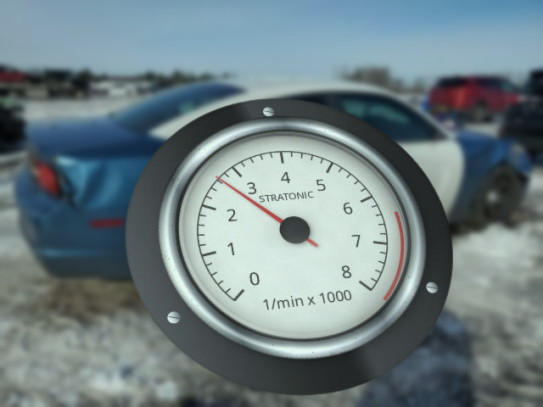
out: **2600** rpm
